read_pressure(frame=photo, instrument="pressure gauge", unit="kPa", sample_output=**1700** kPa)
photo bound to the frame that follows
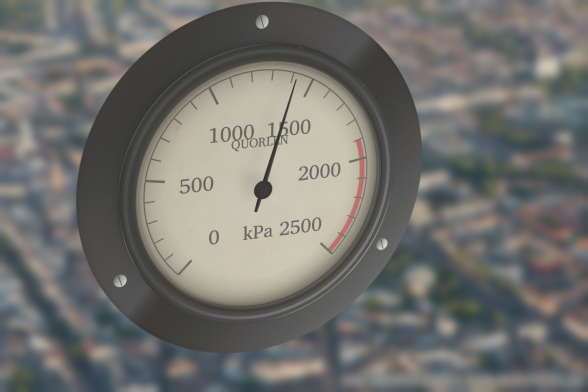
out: **1400** kPa
